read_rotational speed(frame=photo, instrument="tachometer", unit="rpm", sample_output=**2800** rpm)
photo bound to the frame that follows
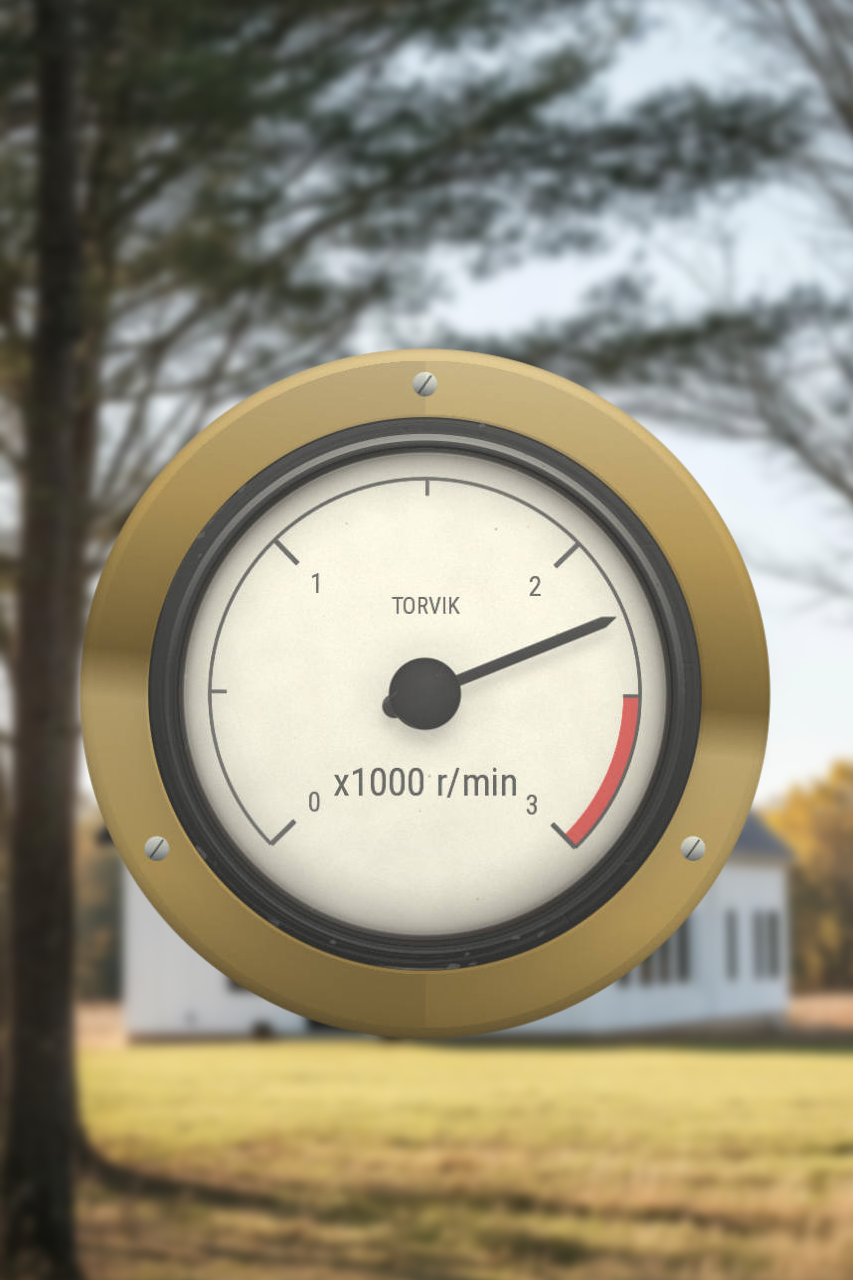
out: **2250** rpm
